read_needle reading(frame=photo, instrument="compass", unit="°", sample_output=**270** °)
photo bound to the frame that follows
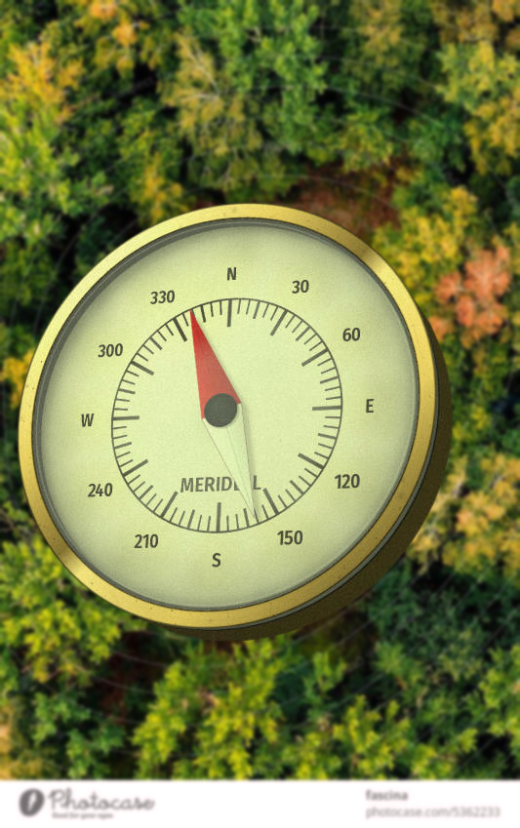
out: **340** °
